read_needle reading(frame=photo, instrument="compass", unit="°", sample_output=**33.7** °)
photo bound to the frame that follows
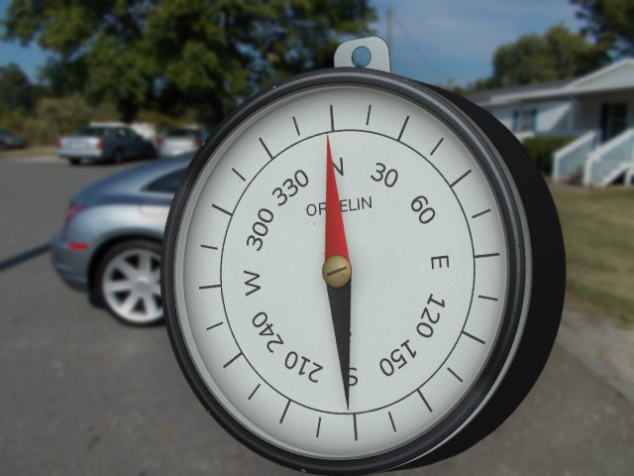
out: **0** °
